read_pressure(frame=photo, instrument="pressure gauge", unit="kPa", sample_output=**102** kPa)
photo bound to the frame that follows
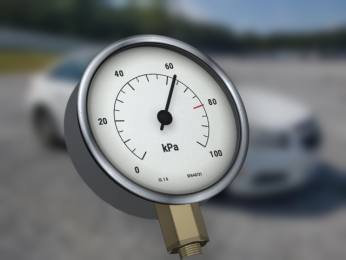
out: **62.5** kPa
